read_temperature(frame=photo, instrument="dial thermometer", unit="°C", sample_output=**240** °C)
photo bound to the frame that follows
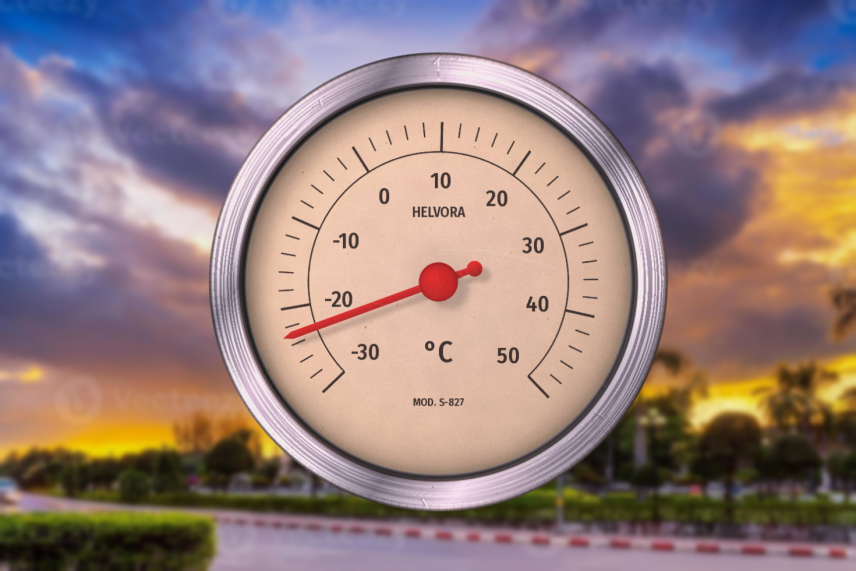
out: **-23** °C
